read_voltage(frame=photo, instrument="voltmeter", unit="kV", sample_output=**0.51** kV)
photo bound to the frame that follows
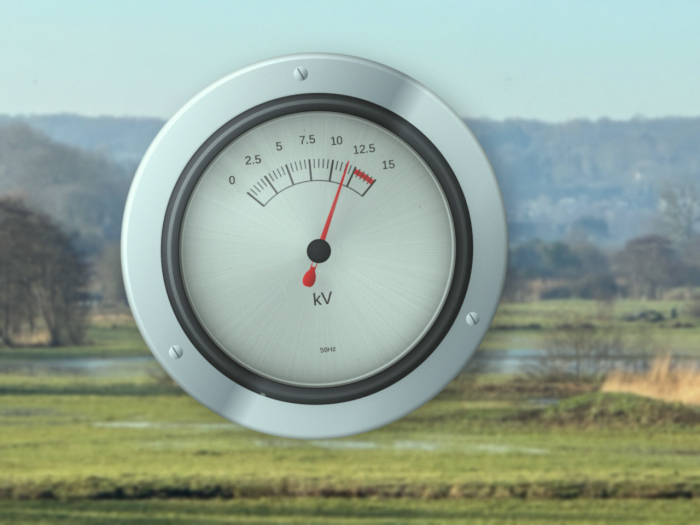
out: **11.5** kV
